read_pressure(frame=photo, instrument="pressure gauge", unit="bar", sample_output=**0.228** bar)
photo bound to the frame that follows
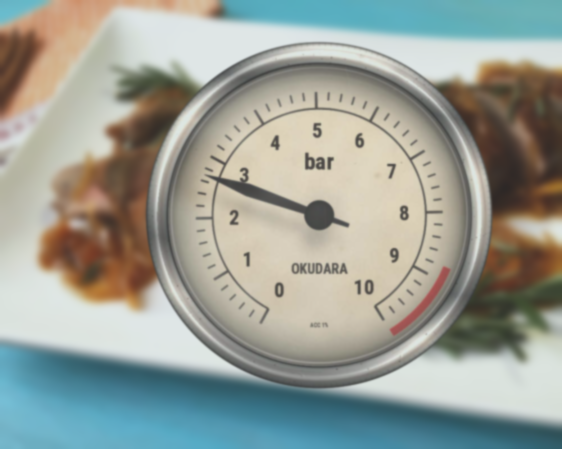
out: **2.7** bar
